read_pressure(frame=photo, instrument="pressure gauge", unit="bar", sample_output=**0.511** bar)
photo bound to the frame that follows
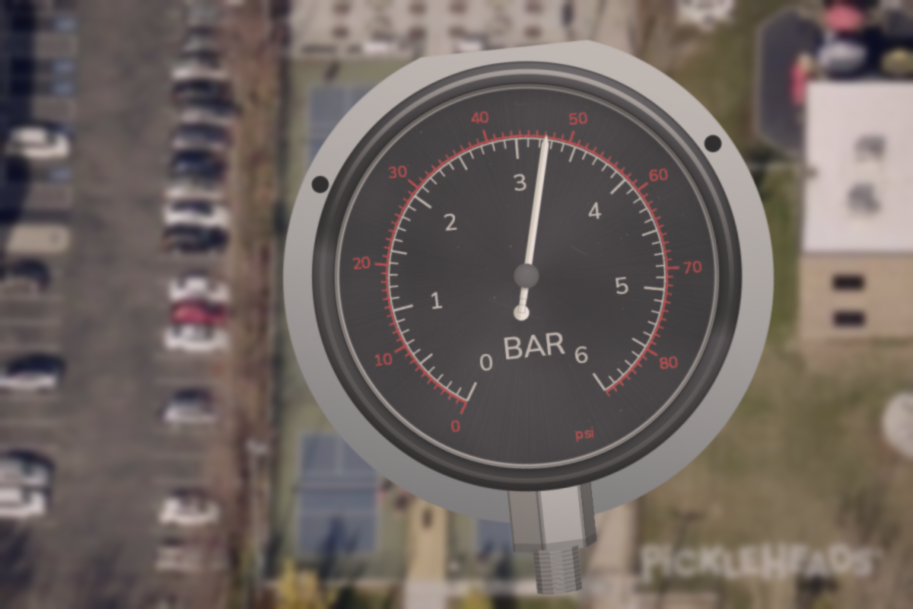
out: **3.25** bar
